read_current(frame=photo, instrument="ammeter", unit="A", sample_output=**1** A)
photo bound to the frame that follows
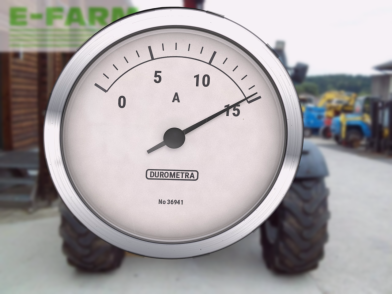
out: **14.5** A
